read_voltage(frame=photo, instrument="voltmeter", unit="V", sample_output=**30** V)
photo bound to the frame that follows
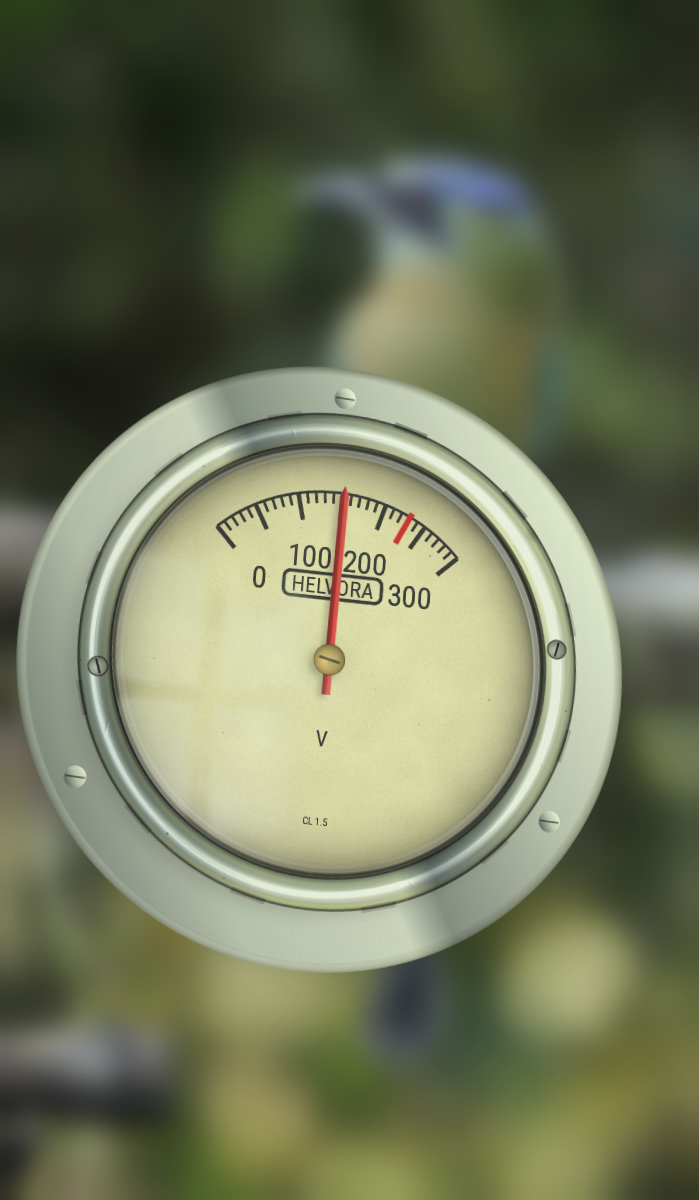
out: **150** V
